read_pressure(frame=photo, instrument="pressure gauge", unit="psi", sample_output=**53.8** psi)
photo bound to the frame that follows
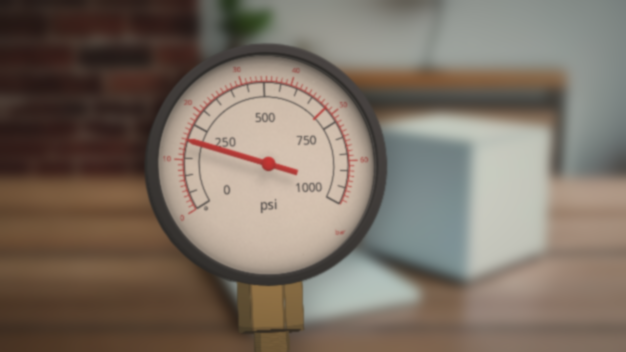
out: **200** psi
